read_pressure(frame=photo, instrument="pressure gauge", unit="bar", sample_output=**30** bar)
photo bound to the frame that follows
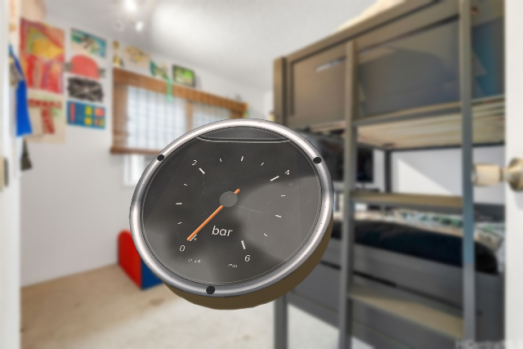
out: **0** bar
